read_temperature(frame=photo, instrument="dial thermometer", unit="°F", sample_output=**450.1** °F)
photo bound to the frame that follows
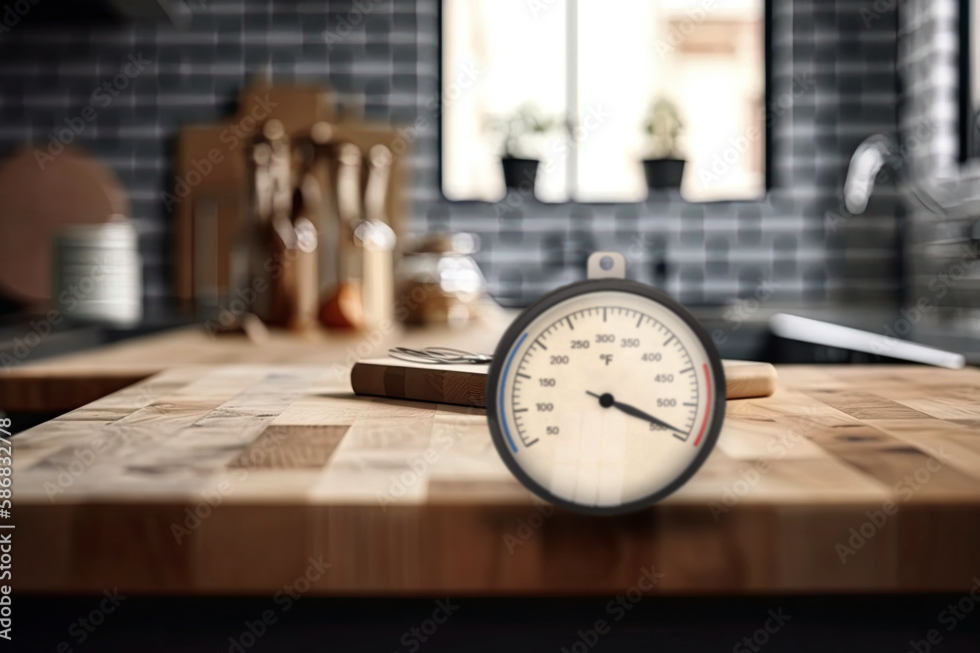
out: **540** °F
